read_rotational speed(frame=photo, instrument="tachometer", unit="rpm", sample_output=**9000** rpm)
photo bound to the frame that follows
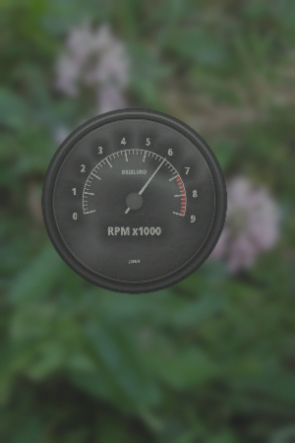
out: **6000** rpm
